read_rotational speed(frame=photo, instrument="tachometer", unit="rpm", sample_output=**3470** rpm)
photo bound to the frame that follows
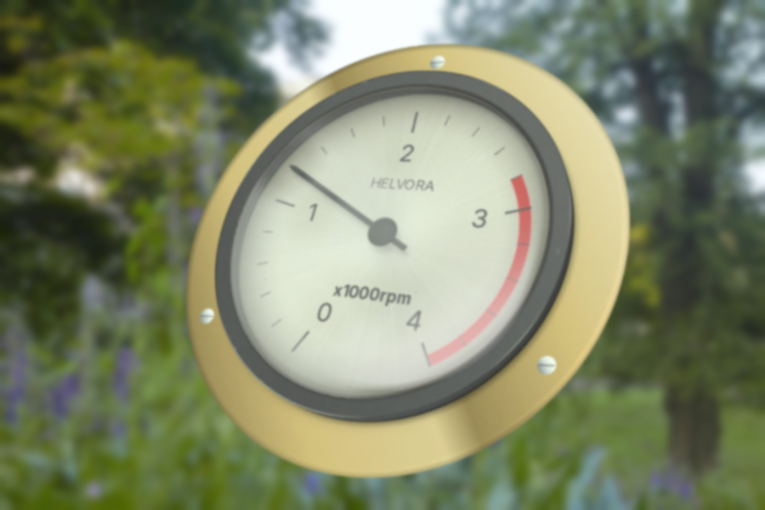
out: **1200** rpm
